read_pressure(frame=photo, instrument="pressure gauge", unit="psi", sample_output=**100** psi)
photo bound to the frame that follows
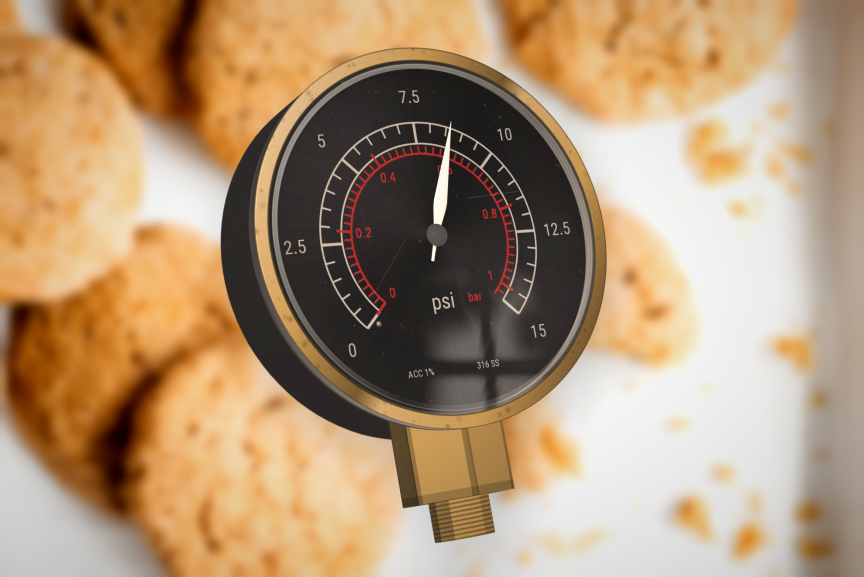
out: **8.5** psi
